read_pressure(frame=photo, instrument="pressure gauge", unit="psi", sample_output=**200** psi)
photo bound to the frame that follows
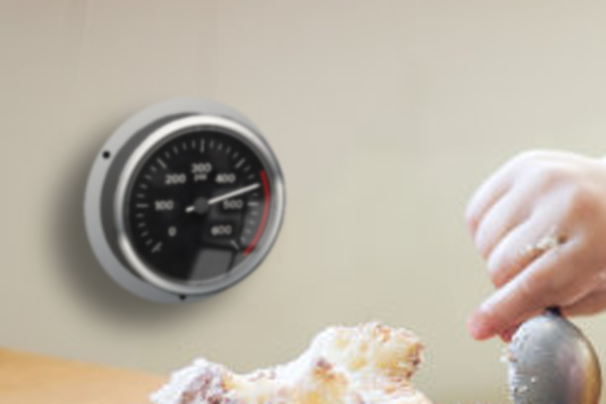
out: **460** psi
